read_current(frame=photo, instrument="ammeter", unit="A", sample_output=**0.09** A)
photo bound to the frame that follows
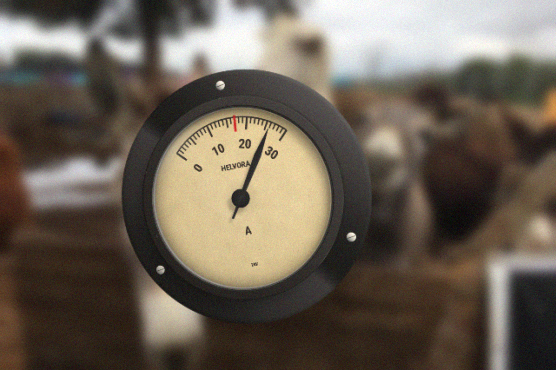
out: **26** A
